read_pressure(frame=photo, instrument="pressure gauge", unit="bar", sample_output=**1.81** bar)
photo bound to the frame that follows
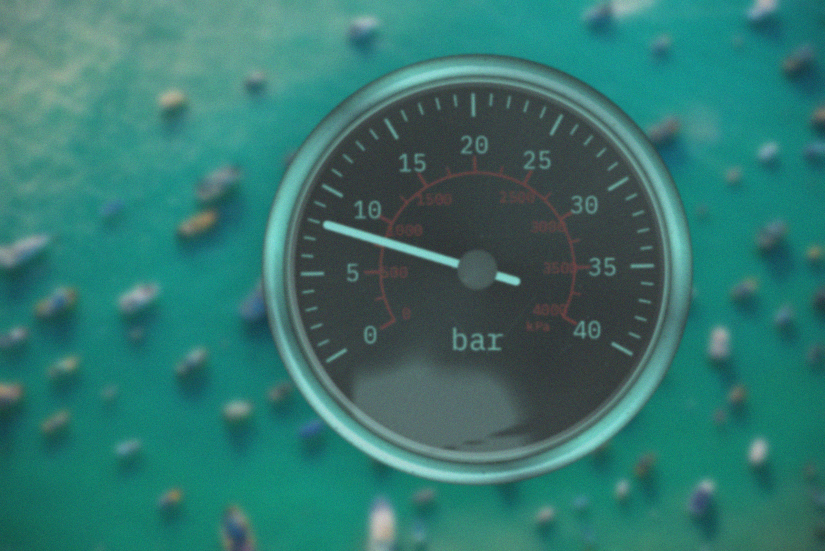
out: **8** bar
